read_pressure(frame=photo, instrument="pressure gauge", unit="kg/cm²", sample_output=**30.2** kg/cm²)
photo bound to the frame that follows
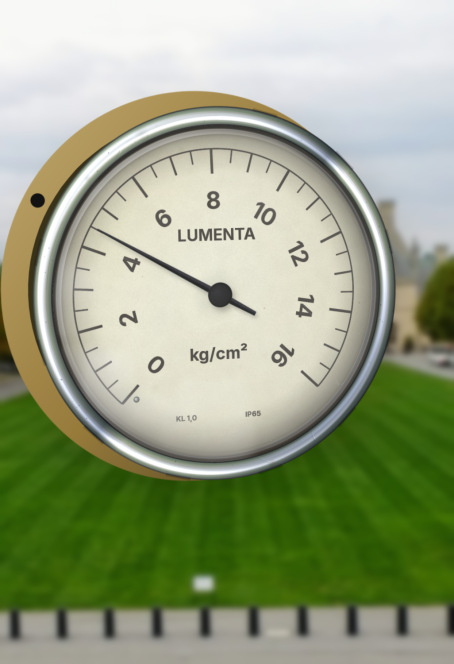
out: **4.5** kg/cm²
